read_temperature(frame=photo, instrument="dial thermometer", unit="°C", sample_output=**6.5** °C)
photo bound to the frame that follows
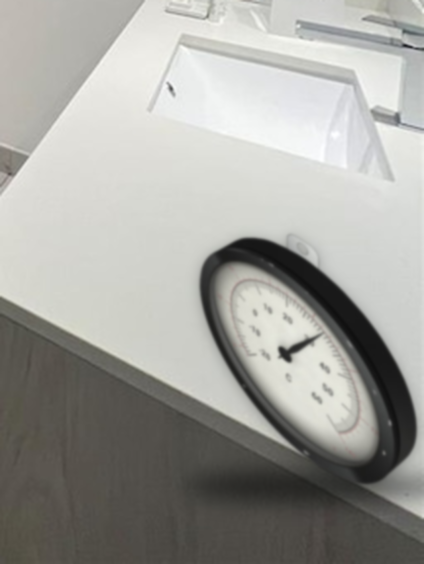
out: **30** °C
